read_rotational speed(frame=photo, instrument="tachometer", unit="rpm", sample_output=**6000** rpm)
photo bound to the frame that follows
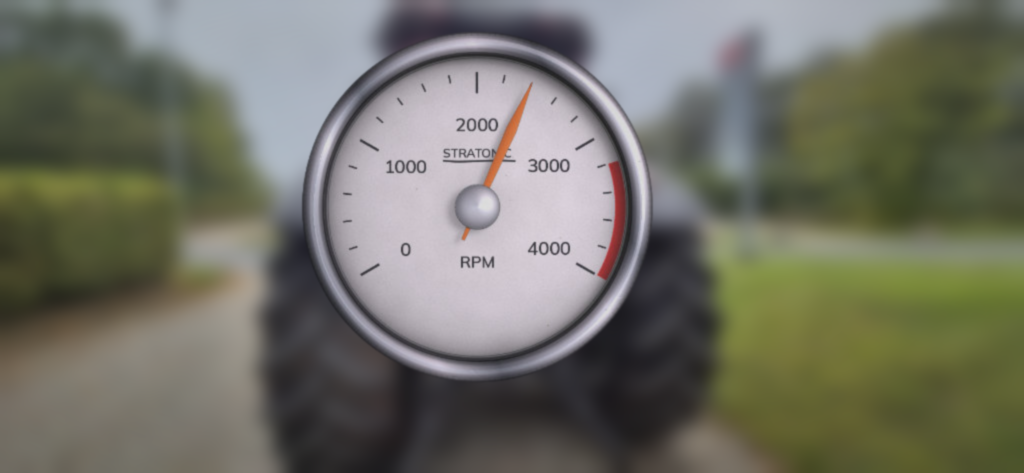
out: **2400** rpm
